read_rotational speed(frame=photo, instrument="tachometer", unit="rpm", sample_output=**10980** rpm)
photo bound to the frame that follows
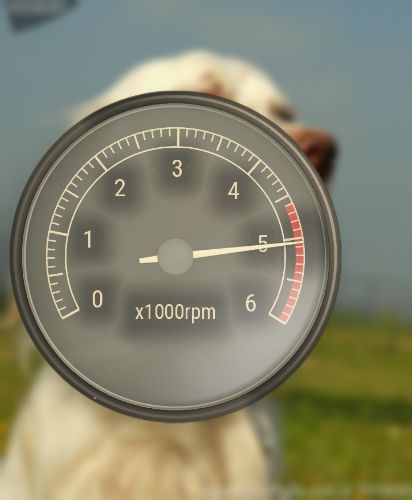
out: **5050** rpm
